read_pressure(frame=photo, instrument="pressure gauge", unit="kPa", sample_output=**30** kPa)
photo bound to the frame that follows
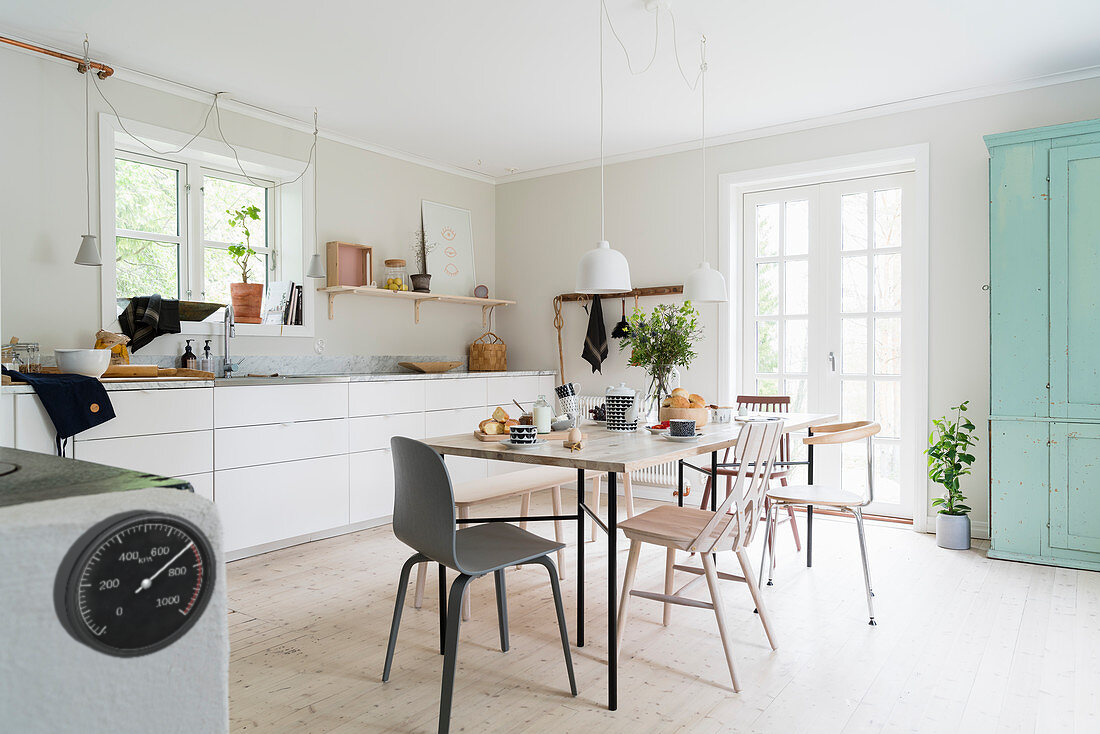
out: **700** kPa
